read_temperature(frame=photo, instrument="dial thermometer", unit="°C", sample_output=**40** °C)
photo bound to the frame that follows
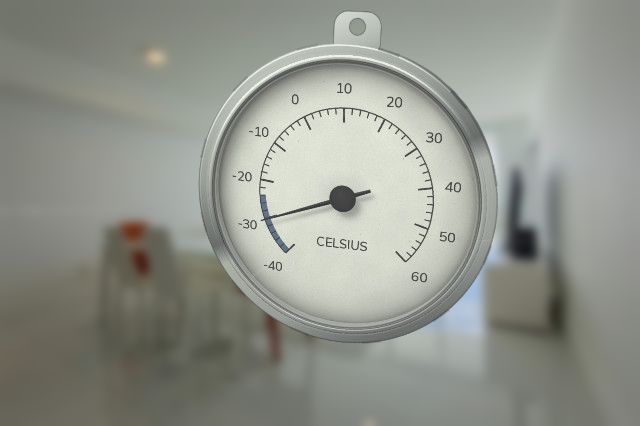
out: **-30** °C
